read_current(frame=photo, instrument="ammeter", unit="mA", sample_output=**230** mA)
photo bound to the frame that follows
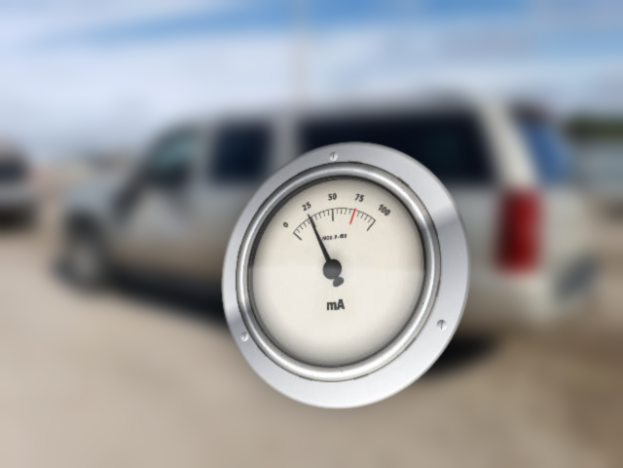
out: **25** mA
